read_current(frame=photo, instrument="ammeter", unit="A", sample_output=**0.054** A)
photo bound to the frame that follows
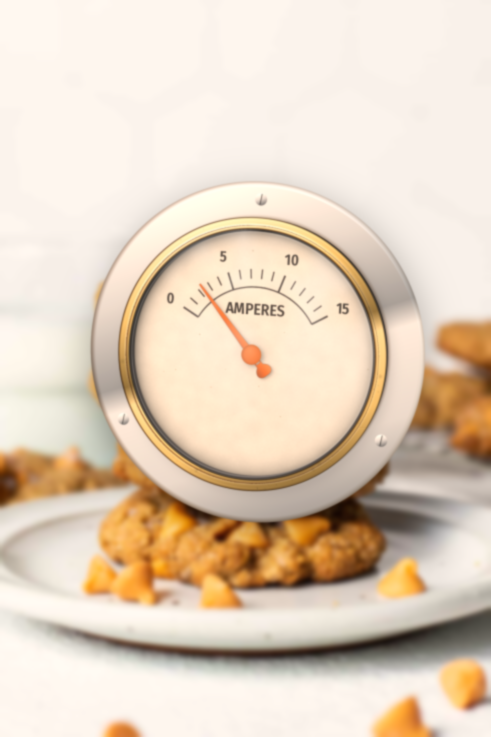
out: **2.5** A
